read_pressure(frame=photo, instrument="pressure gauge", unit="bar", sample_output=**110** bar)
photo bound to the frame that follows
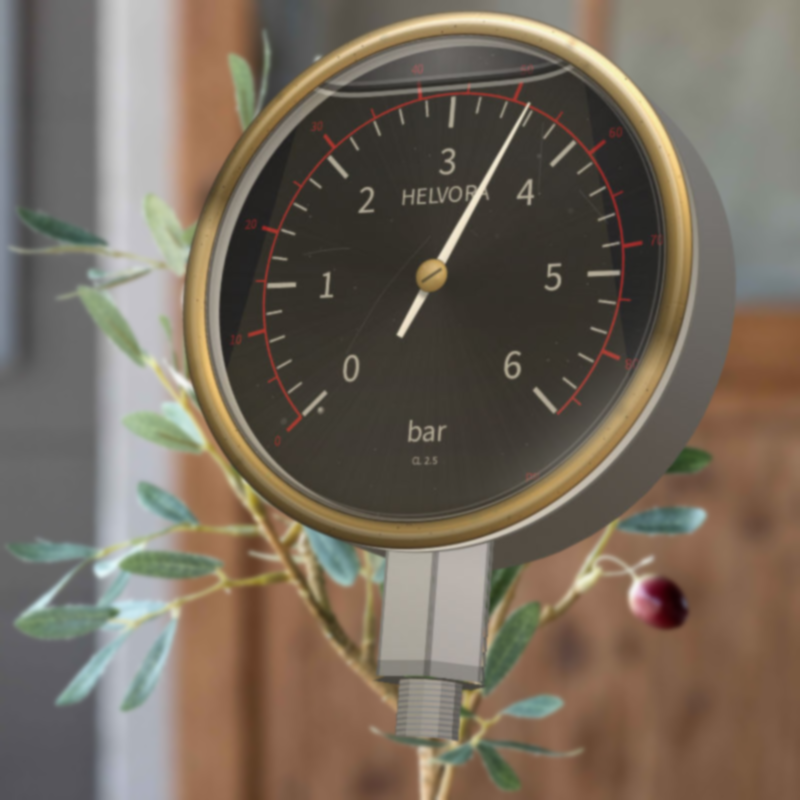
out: **3.6** bar
